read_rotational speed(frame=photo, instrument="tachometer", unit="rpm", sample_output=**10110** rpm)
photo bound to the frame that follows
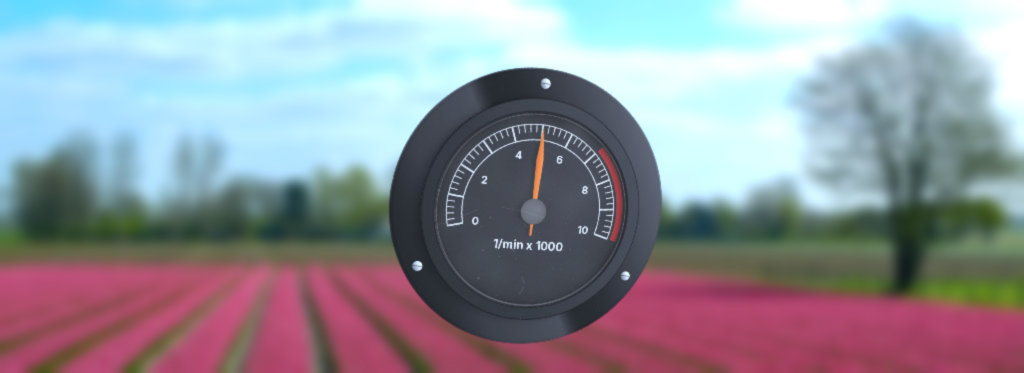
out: **5000** rpm
